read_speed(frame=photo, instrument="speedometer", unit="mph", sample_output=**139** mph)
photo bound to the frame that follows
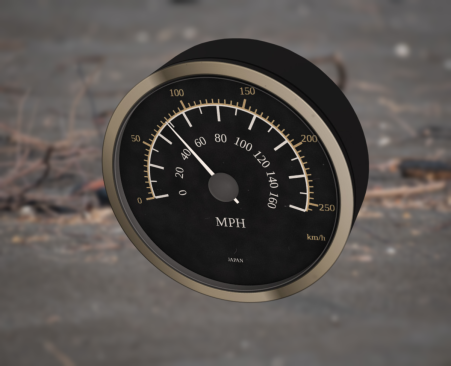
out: **50** mph
